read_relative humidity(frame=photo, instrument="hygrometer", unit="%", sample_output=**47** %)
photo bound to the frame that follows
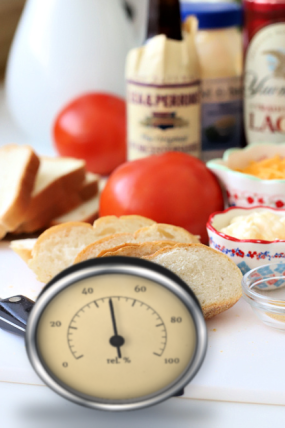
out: **48** %
